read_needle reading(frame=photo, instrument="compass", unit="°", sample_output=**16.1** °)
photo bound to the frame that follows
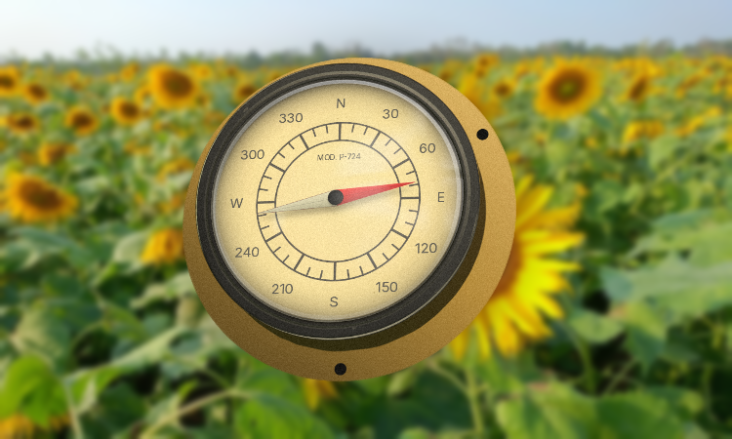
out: **80** °
